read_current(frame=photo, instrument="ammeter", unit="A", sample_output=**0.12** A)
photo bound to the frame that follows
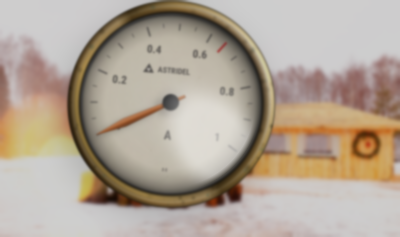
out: **0** A
